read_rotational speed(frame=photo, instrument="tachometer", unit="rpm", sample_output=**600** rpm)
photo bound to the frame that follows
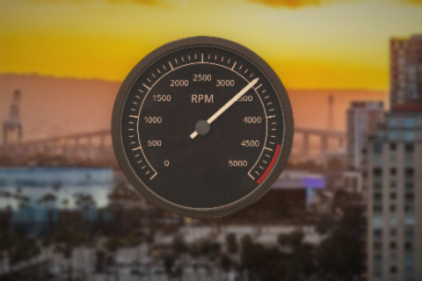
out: **3400** rpm
